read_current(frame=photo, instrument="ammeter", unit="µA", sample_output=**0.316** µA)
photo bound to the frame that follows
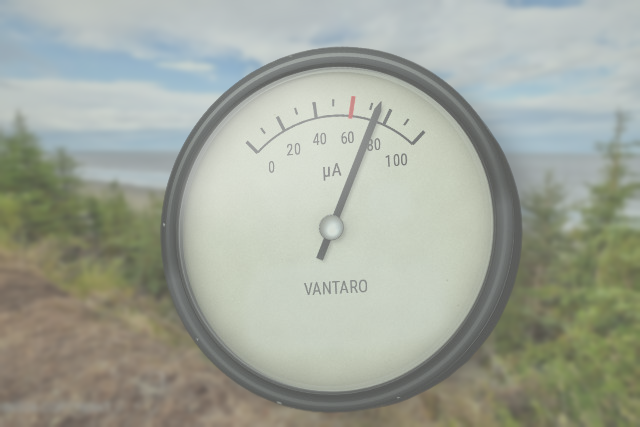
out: **75** µA
